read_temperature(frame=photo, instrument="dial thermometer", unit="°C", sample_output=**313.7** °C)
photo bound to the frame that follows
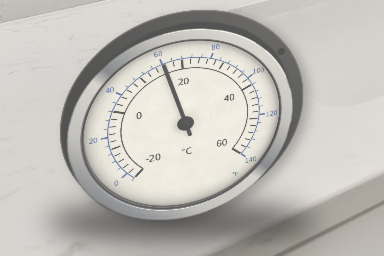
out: **16** °C
